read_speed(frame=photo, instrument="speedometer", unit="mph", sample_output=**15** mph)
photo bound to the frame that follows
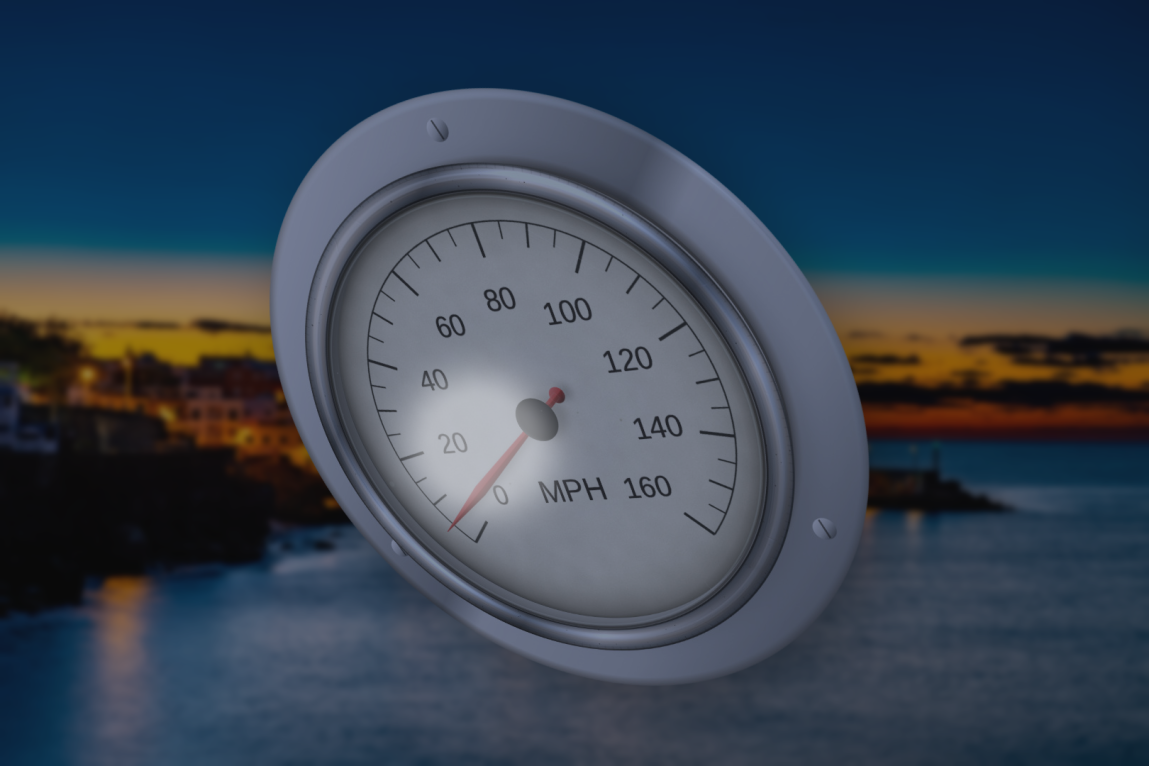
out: **5** mph
